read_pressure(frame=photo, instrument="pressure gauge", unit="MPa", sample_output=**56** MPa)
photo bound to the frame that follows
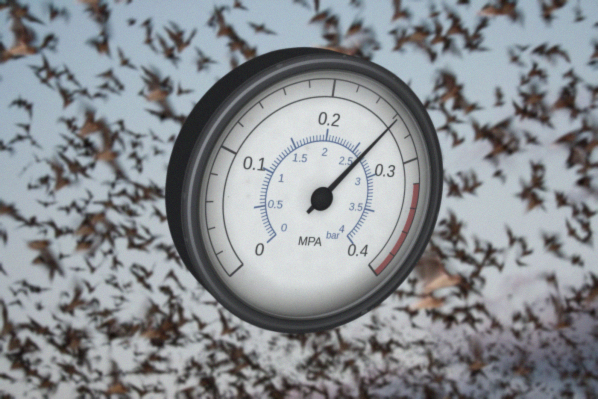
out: **0.26** MPa
